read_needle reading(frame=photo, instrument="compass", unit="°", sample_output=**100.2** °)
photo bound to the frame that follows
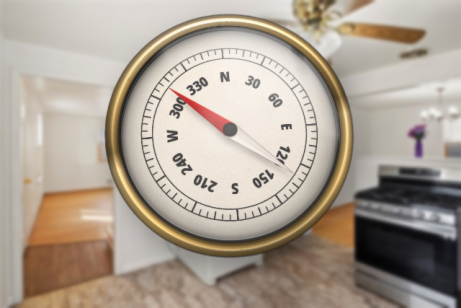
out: **310** °
